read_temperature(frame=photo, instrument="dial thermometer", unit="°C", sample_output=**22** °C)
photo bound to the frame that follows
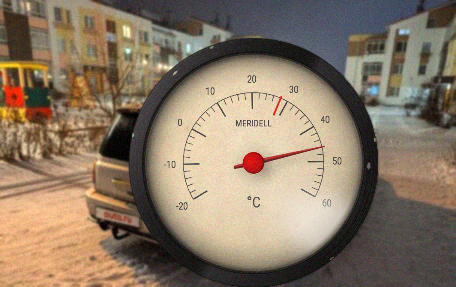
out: **46** °C
